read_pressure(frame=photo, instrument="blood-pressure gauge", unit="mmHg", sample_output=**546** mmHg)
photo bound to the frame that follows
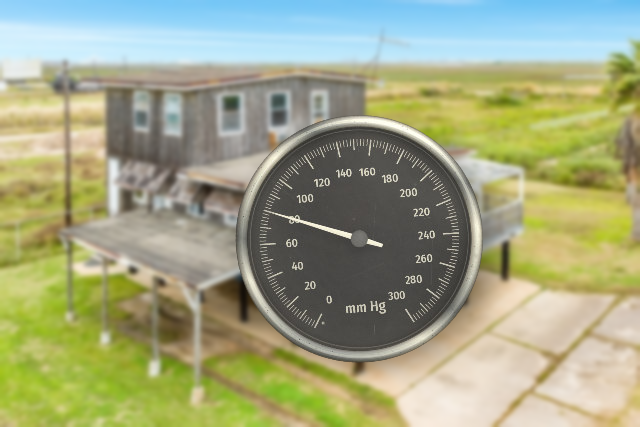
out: **80** mmHg
